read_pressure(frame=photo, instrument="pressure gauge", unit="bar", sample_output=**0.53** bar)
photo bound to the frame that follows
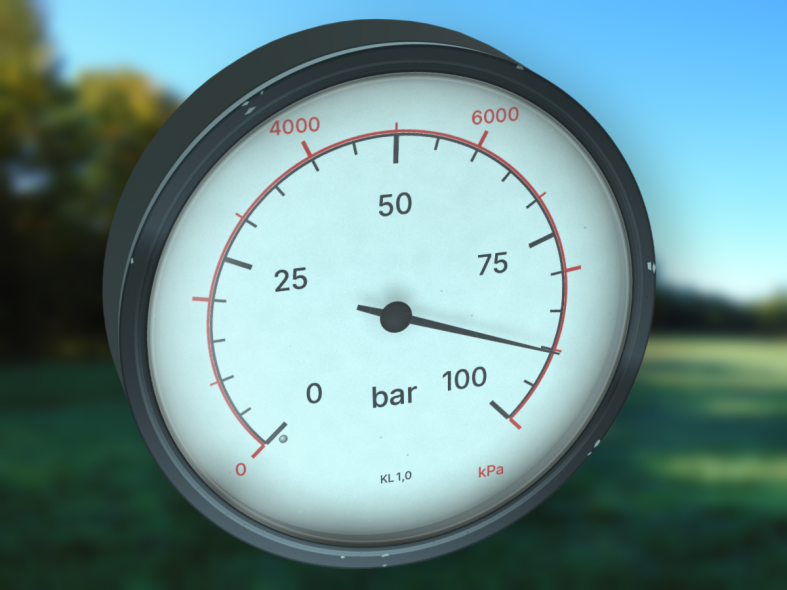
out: **90** bar
